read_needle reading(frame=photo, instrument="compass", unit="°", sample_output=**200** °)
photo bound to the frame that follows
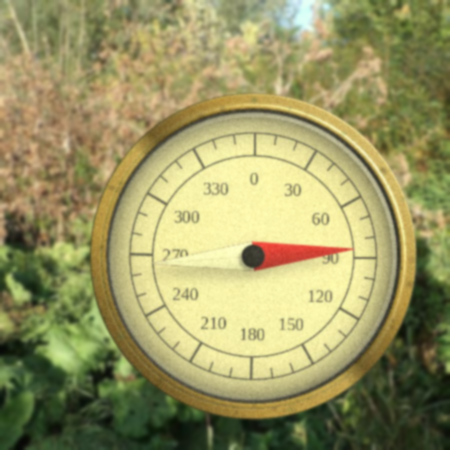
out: **85** °
